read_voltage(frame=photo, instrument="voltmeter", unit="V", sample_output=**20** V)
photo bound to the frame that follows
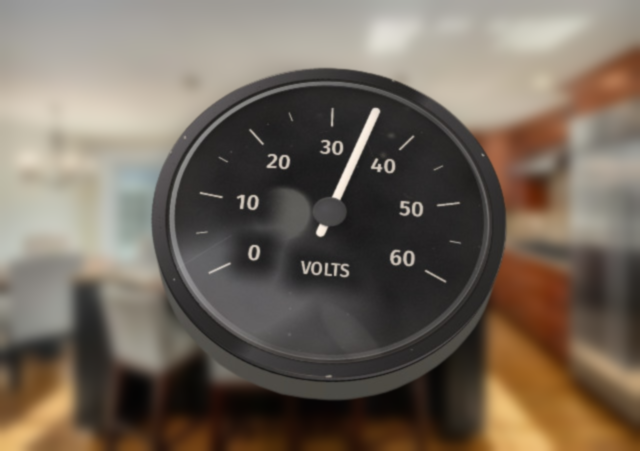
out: **35** V
